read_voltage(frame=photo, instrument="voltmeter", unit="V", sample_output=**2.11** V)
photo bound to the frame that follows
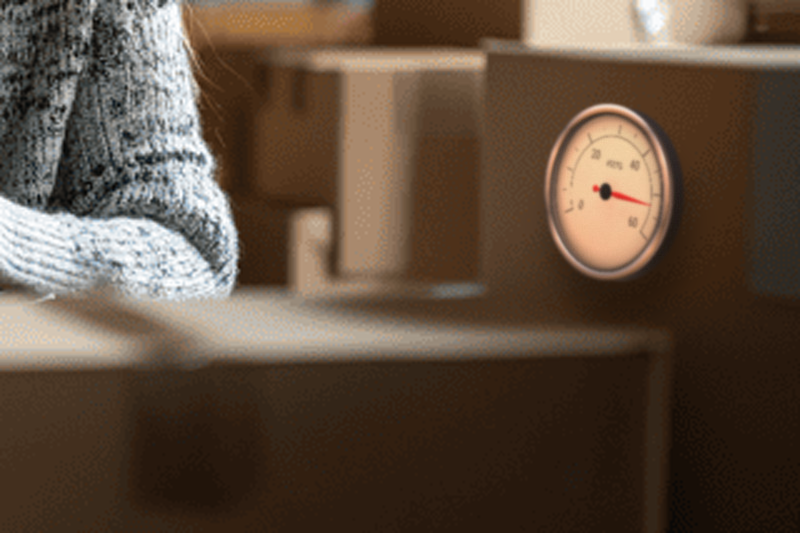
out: **52.5** V
